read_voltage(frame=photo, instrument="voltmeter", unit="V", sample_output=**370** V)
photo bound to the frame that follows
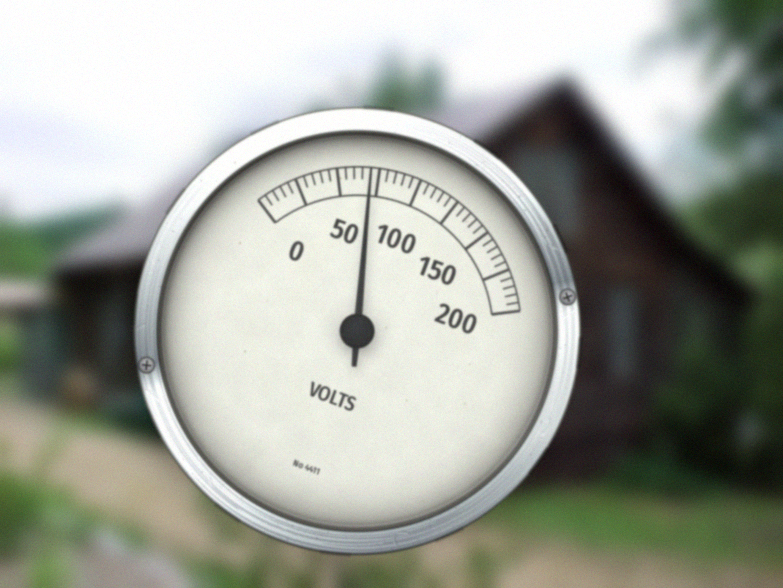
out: **70** V
